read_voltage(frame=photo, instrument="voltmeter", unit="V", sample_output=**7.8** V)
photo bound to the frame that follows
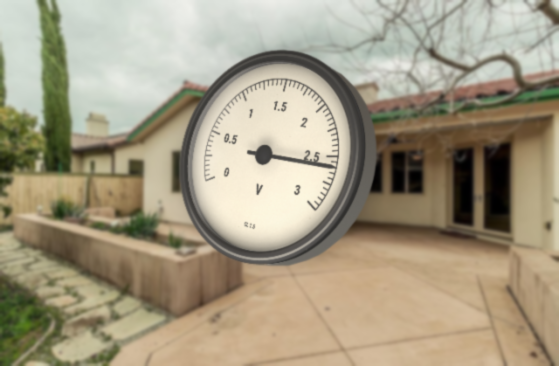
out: **2.6** V
